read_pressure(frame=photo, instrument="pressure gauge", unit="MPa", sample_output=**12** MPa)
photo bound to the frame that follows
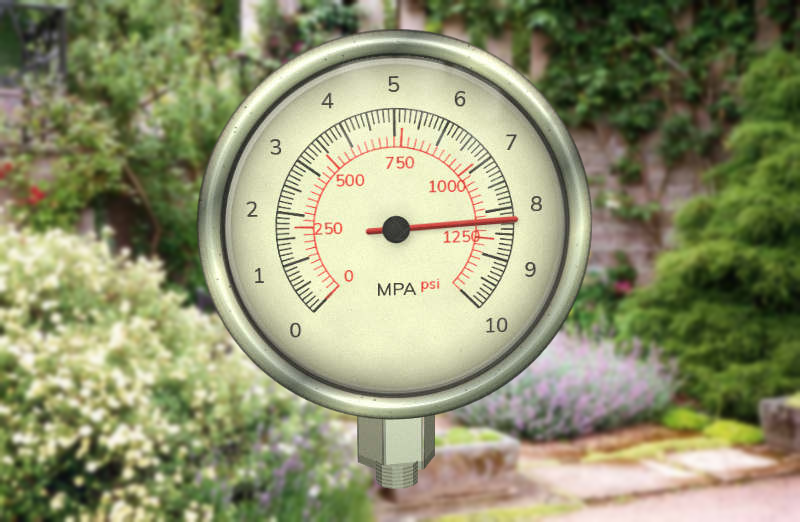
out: **8.2** MPa
